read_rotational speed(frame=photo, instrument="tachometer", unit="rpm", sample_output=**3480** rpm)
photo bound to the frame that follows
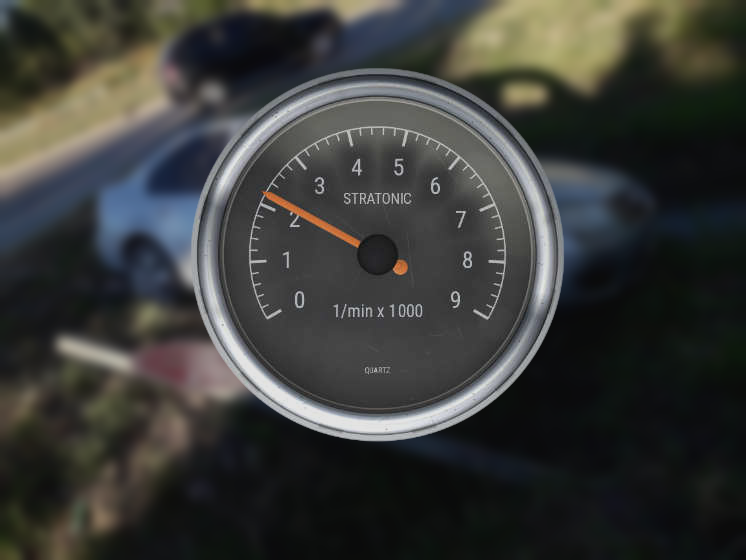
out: **2200** rpm
